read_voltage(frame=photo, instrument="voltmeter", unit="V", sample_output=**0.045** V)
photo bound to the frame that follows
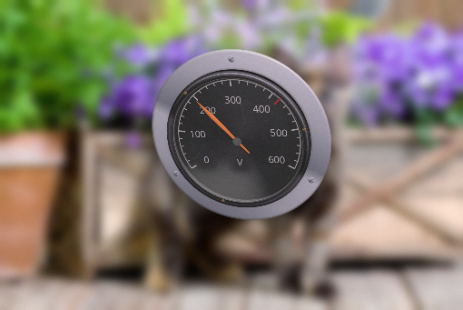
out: **200** V
